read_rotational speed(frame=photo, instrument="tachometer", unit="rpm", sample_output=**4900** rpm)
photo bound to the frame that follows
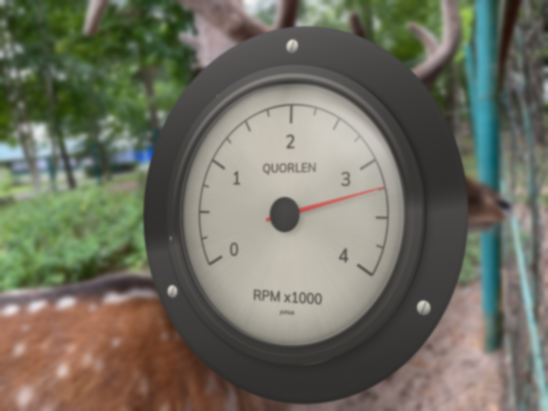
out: **3250** rpm
